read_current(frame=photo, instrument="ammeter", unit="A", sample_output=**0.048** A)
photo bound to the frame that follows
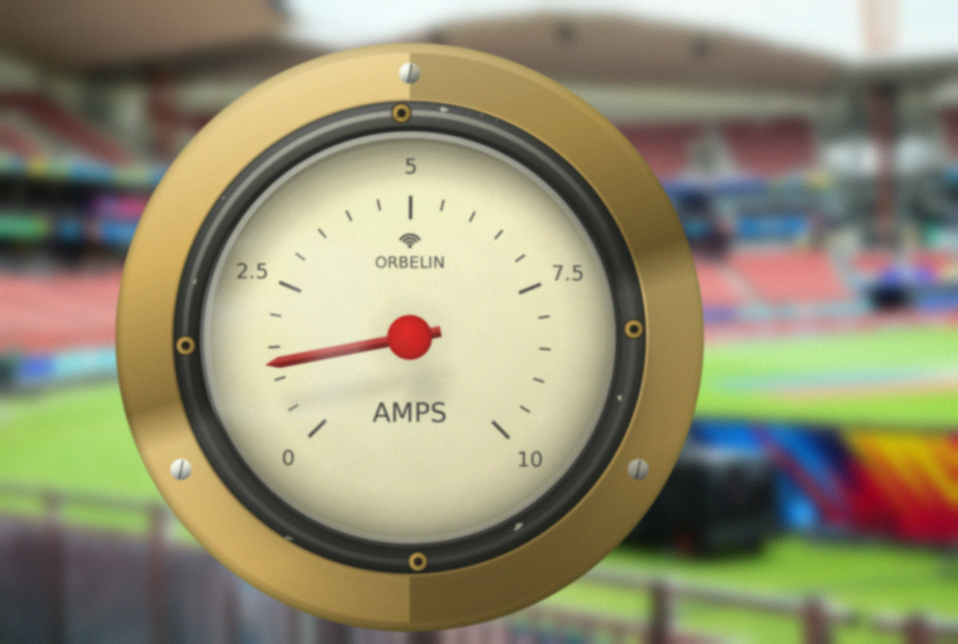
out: **1.25** A
